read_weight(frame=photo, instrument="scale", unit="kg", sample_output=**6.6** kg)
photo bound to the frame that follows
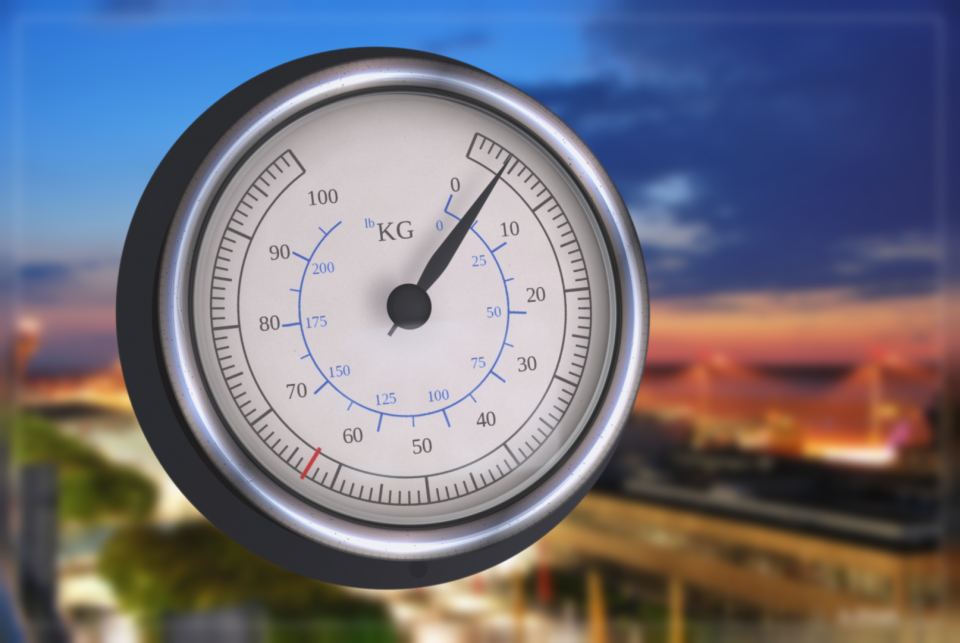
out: **4** kg
